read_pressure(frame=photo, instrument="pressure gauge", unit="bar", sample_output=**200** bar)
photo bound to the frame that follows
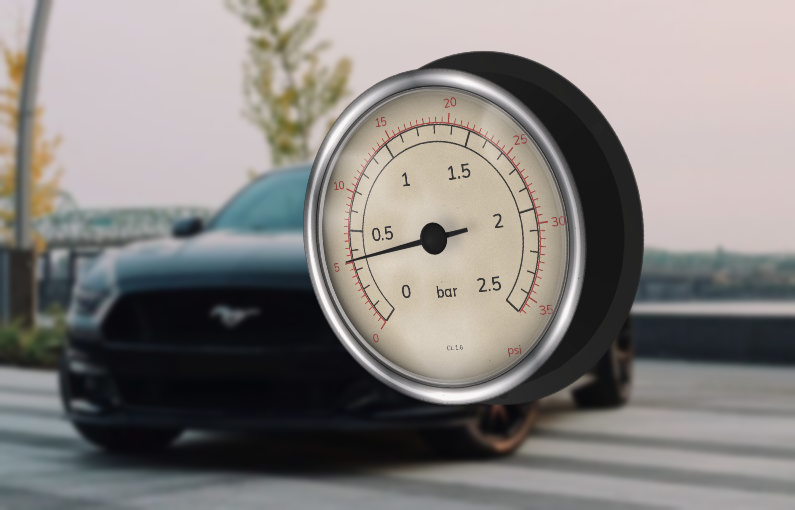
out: **0.35** bar
